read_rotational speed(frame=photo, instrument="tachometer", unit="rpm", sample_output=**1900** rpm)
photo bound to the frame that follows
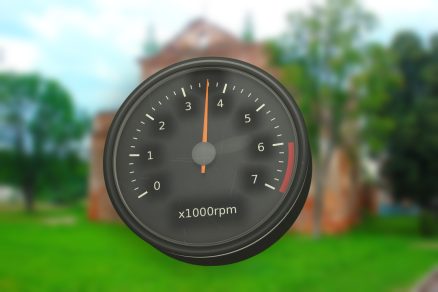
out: **3600** rpm
